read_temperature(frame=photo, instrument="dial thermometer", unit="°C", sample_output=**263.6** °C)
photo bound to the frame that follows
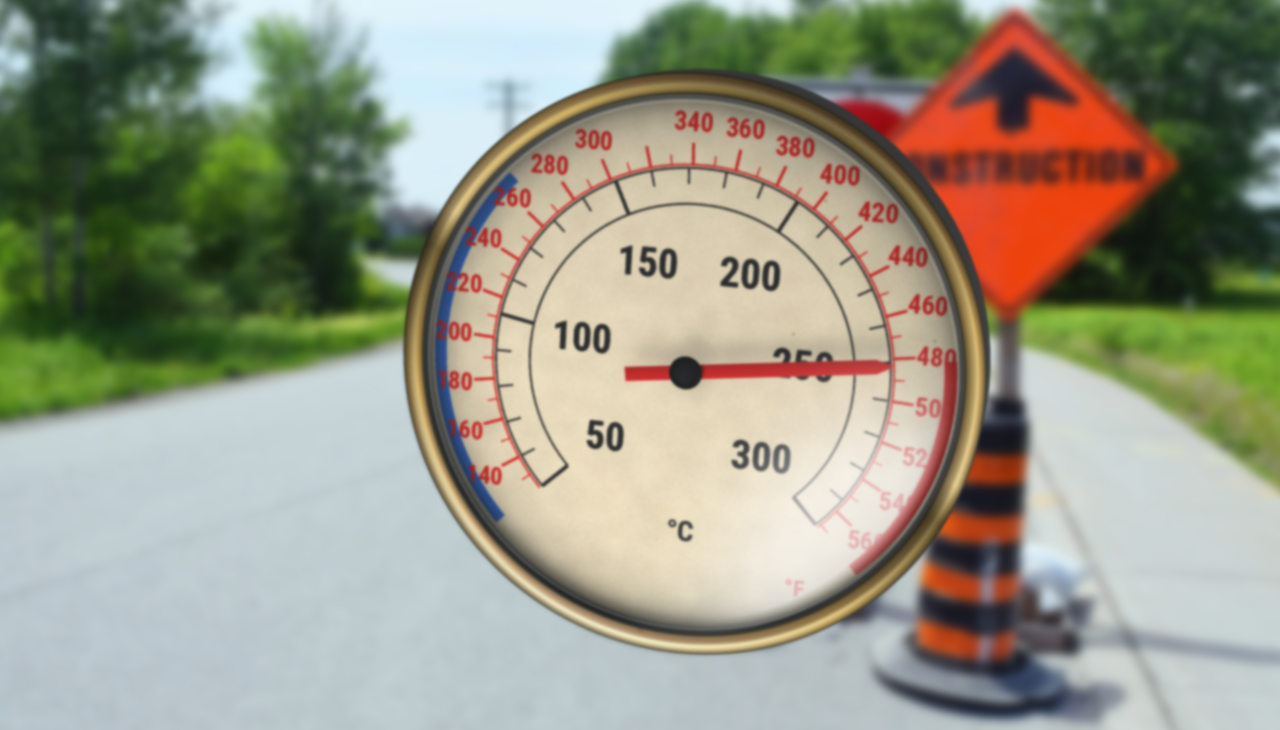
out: **250** °C
